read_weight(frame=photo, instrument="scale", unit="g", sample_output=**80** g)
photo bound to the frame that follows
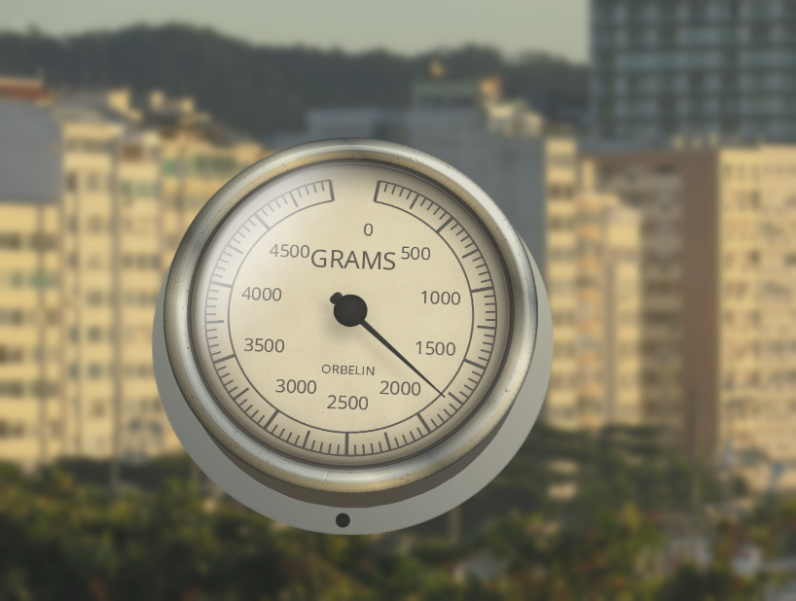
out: **1800** g
